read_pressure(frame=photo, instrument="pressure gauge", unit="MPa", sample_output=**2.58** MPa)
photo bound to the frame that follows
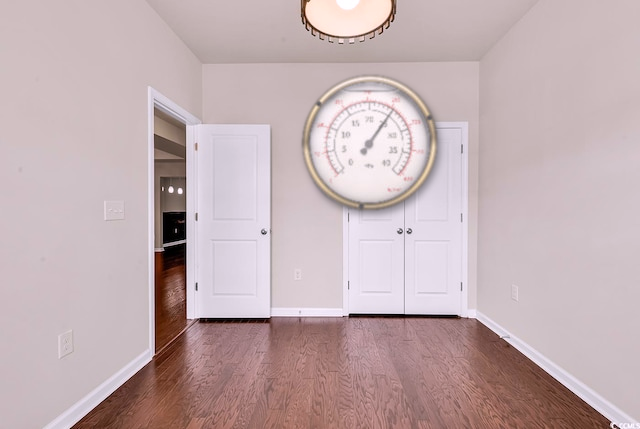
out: **25** MPa
